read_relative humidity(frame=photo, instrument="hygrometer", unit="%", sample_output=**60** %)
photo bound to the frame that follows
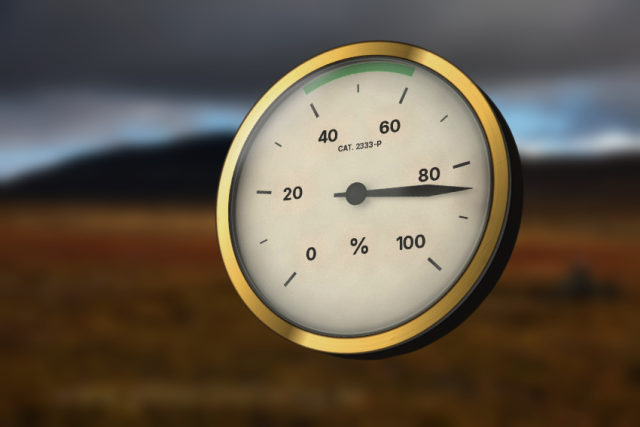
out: **85** %
